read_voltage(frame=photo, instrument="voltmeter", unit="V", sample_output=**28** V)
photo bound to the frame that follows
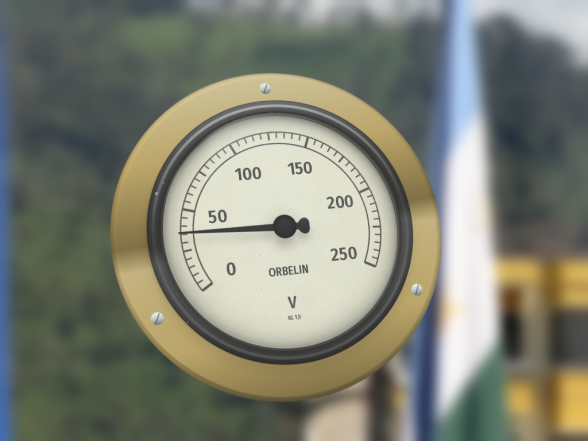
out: **35** V
